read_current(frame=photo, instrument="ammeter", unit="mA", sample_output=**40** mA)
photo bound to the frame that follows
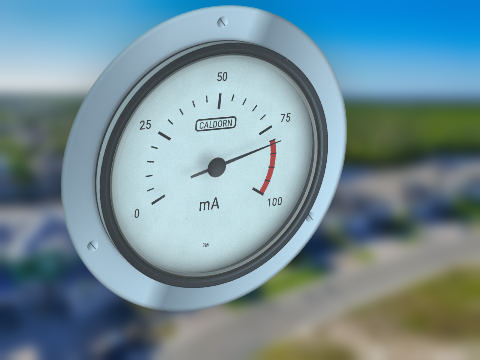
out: **80** mA
